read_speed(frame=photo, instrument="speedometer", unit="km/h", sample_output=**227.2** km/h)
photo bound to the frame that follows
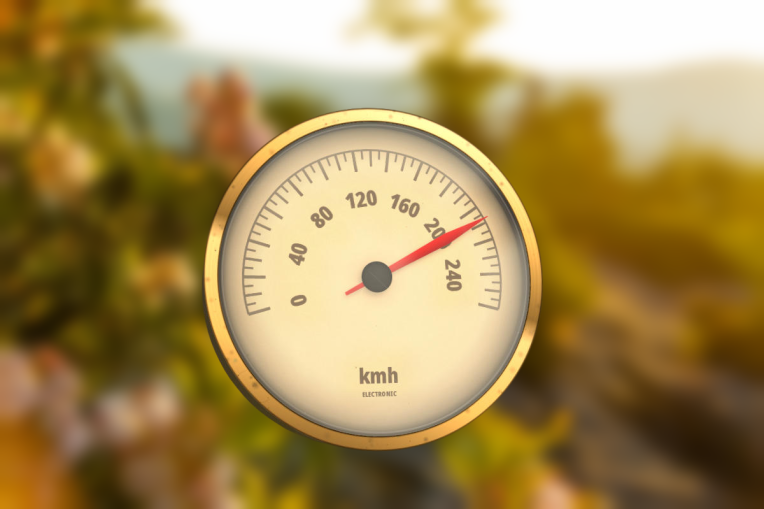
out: **207.5** km/h
